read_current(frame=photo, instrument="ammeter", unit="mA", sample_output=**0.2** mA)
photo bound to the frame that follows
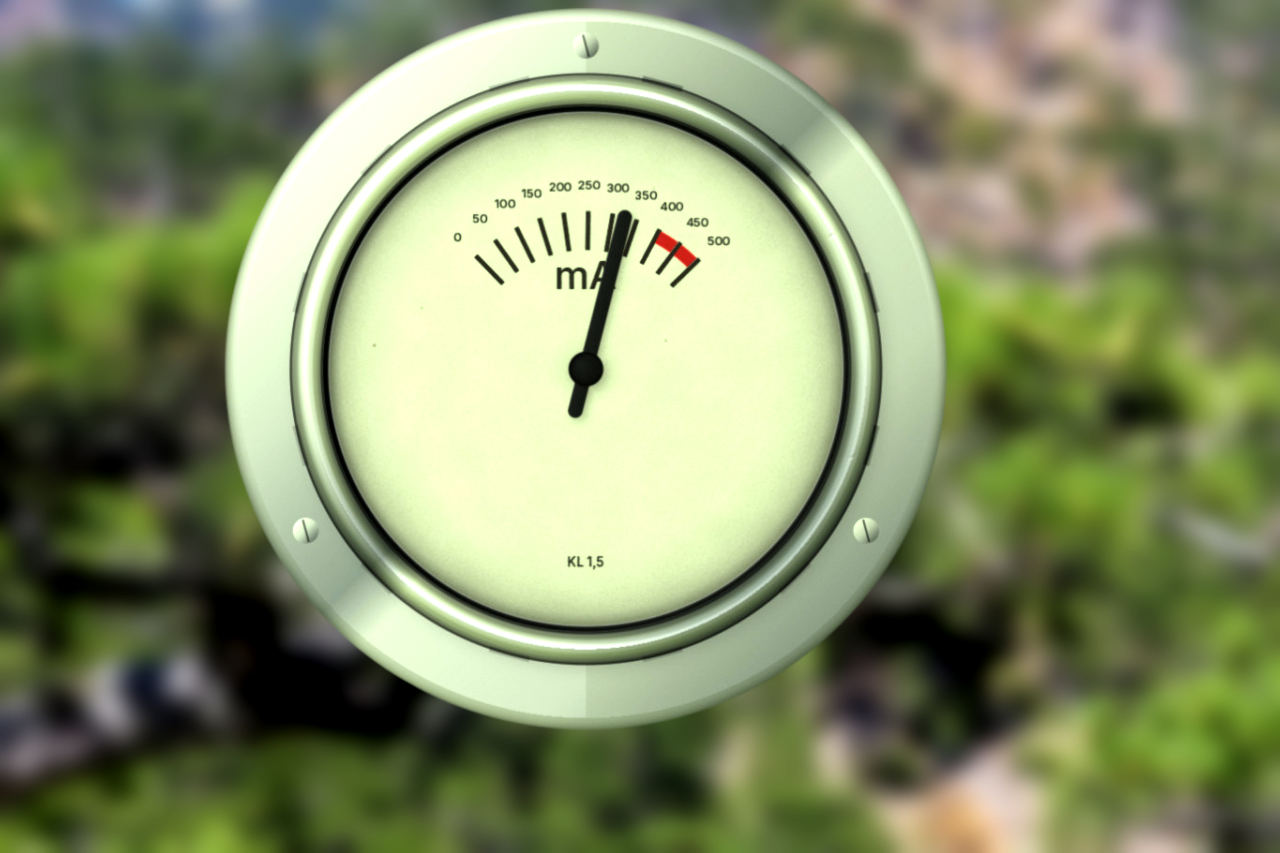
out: **325** mA
